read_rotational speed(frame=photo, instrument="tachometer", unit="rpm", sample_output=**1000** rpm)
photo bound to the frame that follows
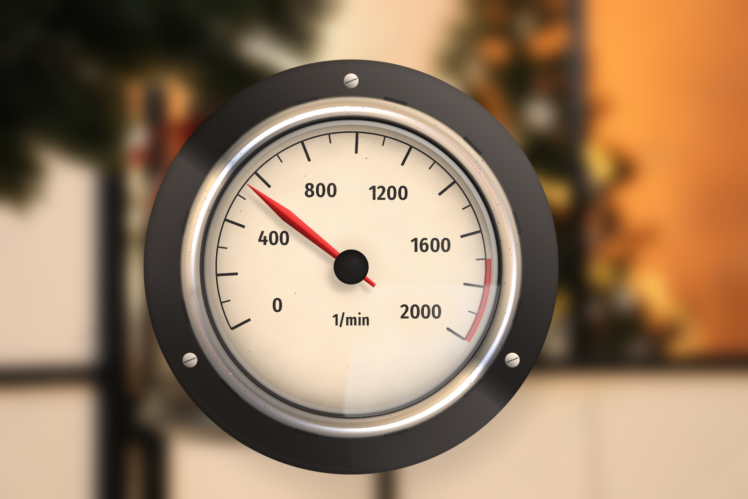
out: **550** rpm
